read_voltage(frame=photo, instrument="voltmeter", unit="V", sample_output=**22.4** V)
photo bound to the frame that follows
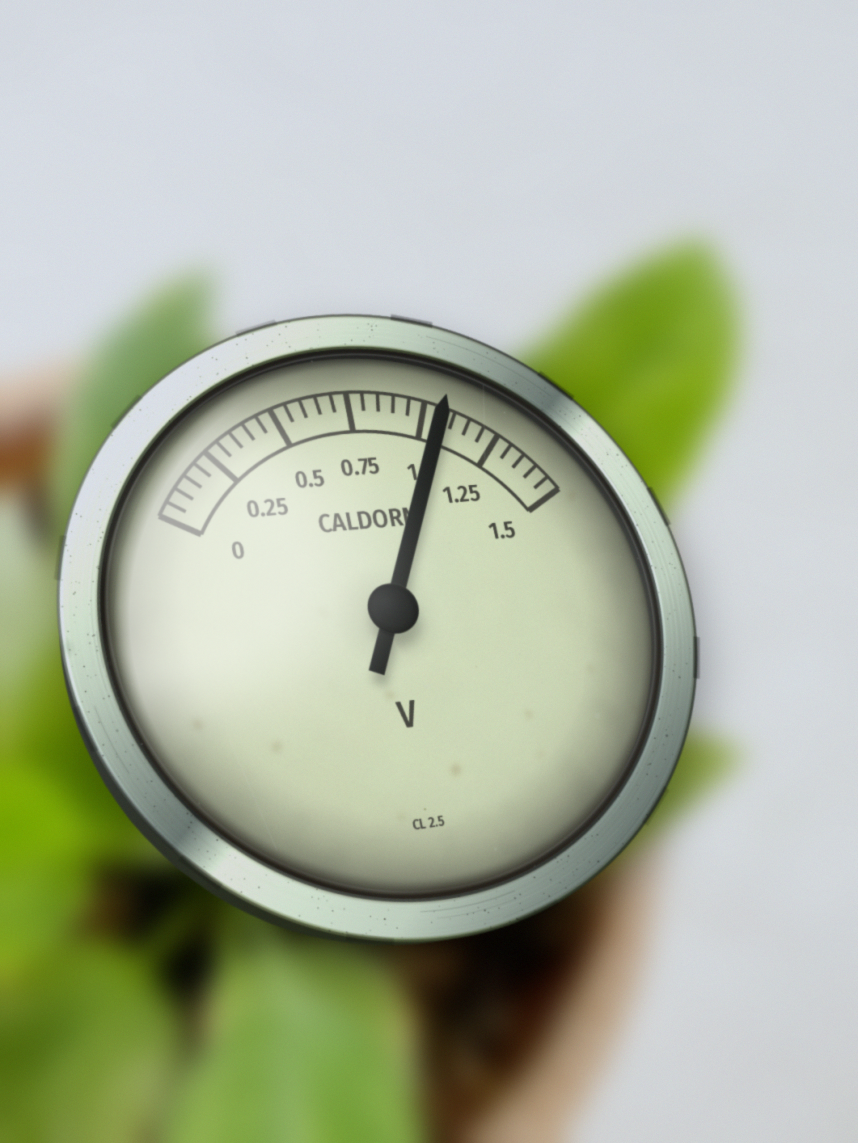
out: **1.05** V
